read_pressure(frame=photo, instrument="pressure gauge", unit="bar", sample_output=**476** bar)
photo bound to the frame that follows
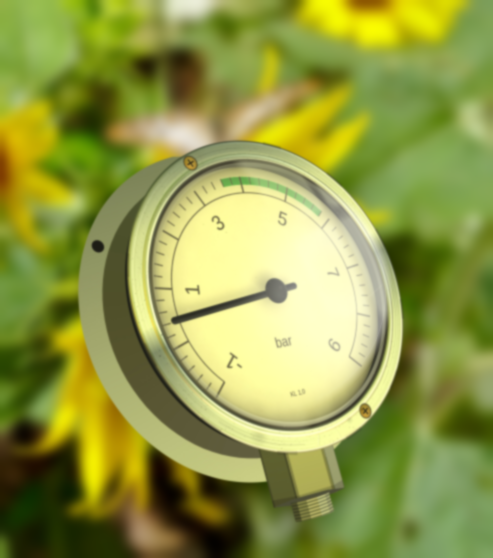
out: **0.4** bar
